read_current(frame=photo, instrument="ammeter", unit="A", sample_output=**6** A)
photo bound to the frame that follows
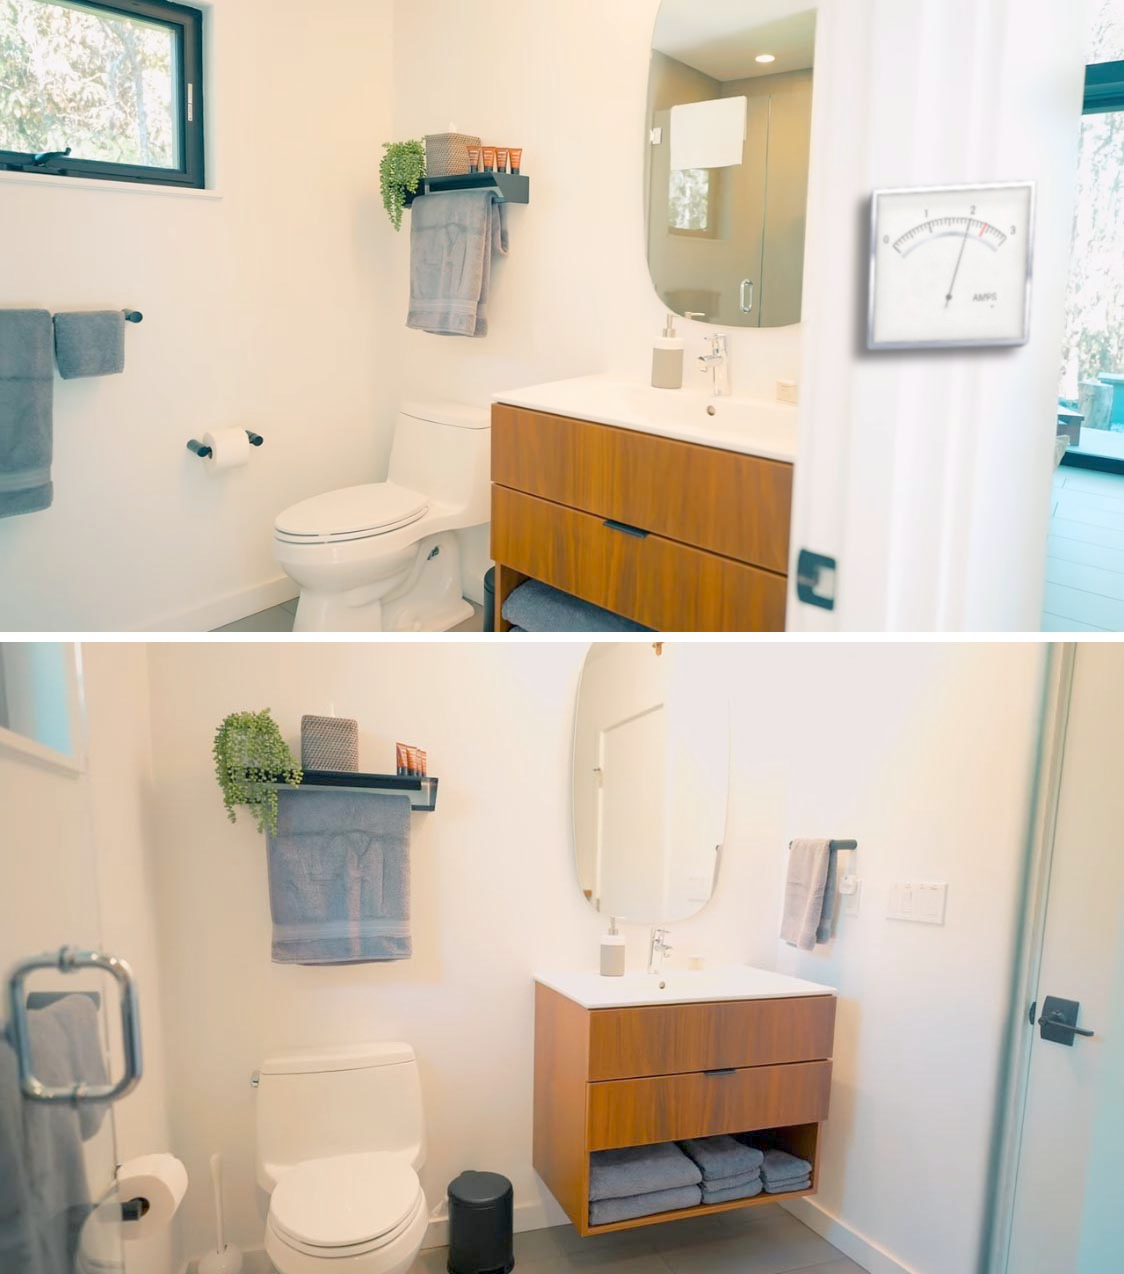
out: **2** A
